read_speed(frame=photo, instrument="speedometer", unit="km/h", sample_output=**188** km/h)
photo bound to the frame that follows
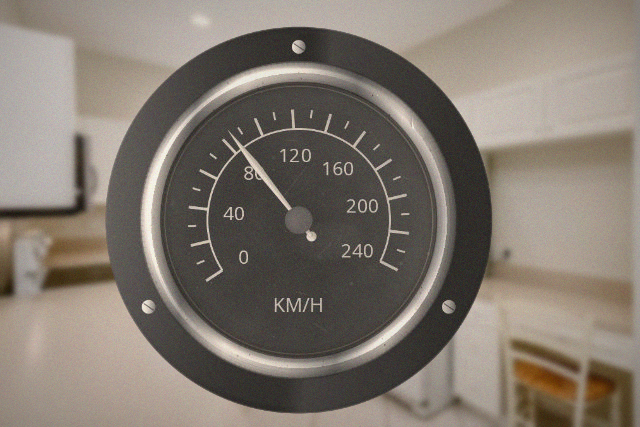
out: **85** km/h
